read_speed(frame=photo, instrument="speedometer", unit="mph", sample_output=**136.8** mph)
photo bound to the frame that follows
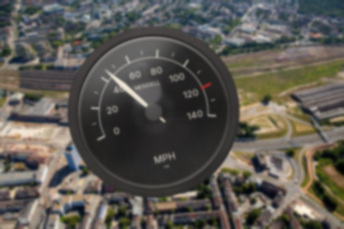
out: **45** mph
